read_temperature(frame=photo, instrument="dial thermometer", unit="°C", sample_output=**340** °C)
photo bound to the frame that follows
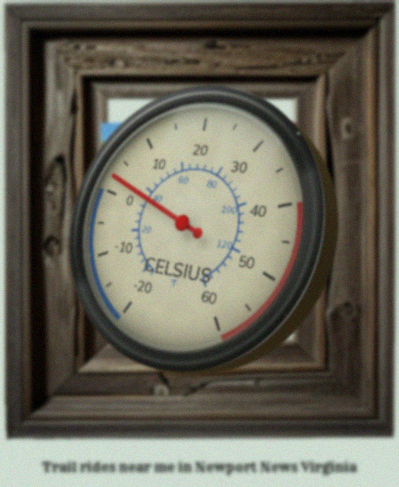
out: **2.5** °C
